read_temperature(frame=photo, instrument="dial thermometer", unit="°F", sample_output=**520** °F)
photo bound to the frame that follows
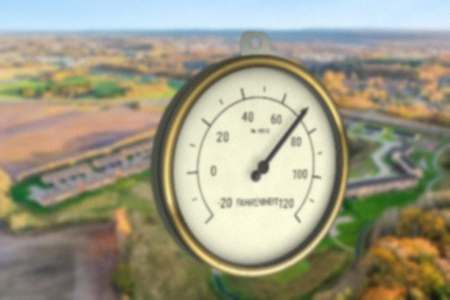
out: **70** °F
